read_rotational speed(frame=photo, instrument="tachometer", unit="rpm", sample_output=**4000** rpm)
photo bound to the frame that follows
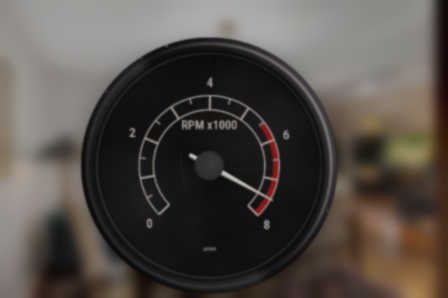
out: **7500** rpm
